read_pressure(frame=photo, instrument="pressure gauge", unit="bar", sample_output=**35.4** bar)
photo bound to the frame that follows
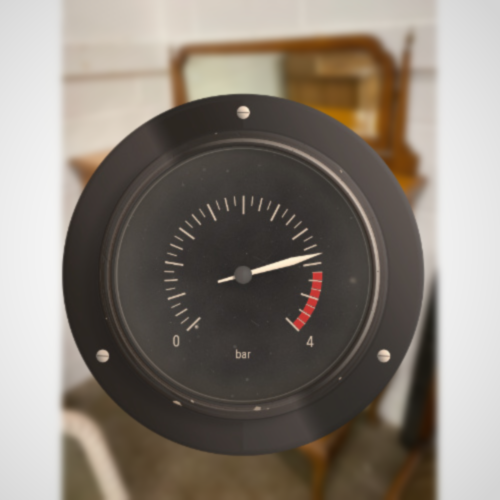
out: **3.1** bar
